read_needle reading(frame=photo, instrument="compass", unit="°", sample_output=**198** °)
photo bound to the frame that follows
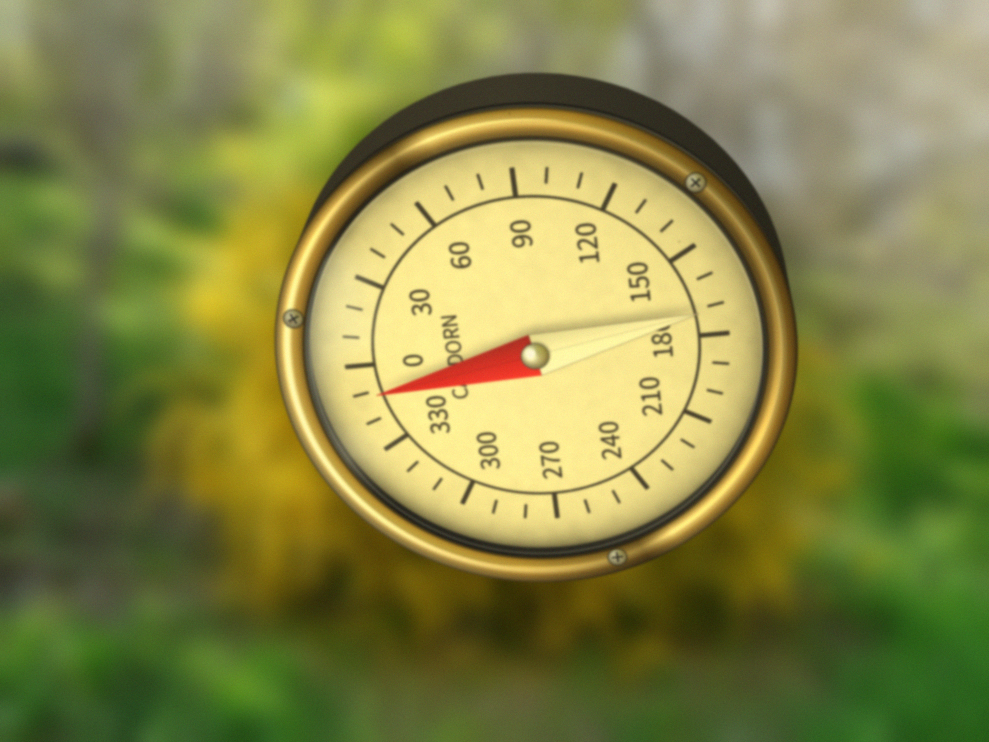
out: **350** °
